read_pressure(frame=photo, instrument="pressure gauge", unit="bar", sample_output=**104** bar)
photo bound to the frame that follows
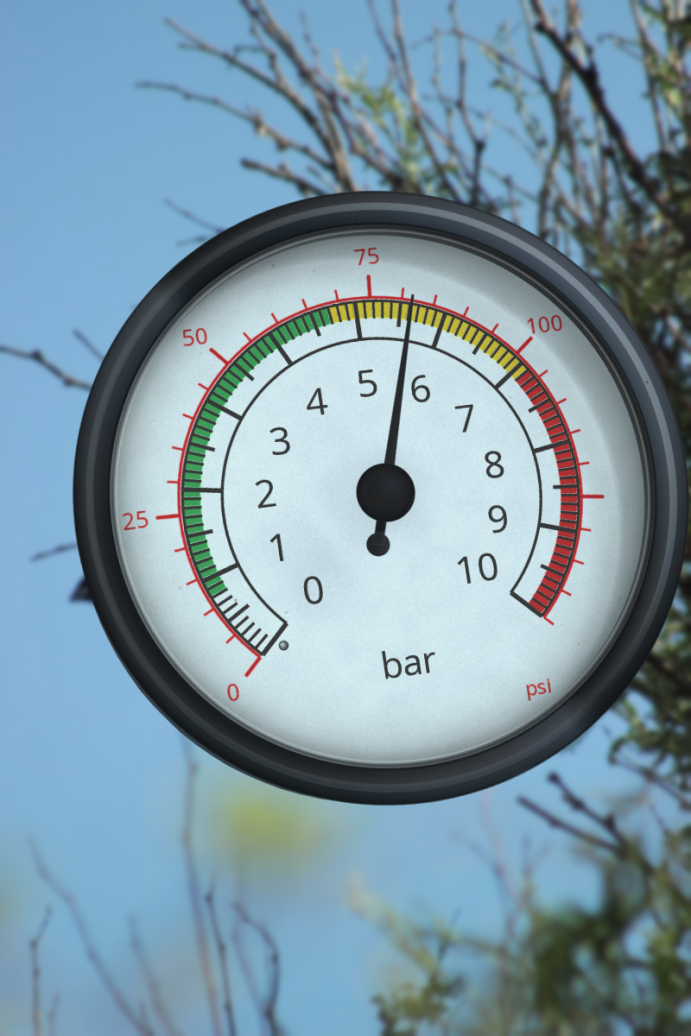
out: **5.6** bar
